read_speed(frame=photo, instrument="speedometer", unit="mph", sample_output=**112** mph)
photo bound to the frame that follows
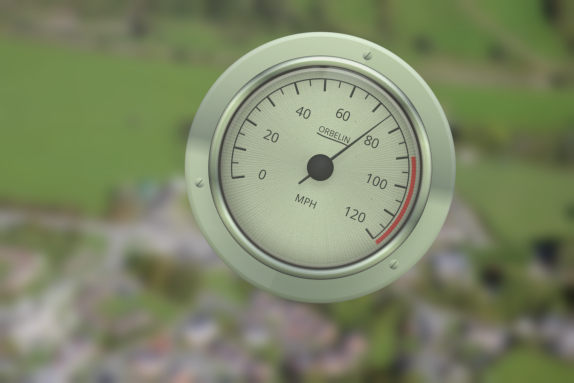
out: **75** mph
